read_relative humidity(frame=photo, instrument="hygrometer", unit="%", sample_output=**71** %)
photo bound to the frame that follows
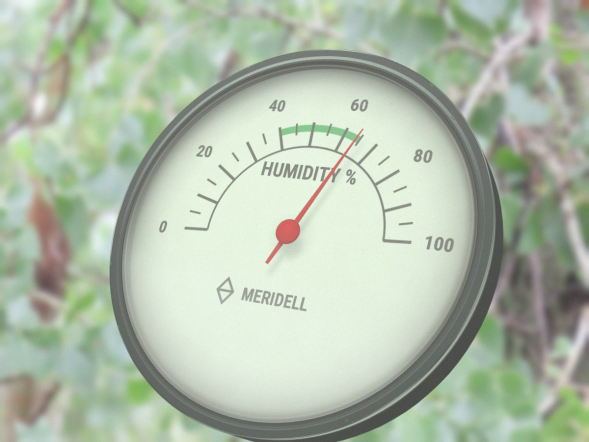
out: **65** %
